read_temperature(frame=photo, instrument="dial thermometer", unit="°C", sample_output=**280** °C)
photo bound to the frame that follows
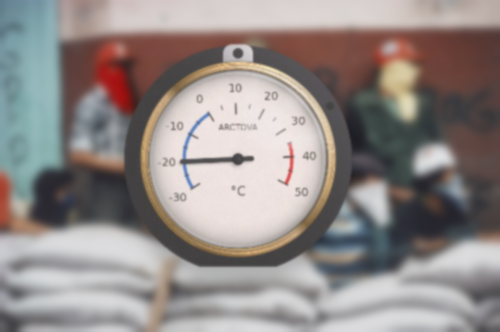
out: **-20** °C
